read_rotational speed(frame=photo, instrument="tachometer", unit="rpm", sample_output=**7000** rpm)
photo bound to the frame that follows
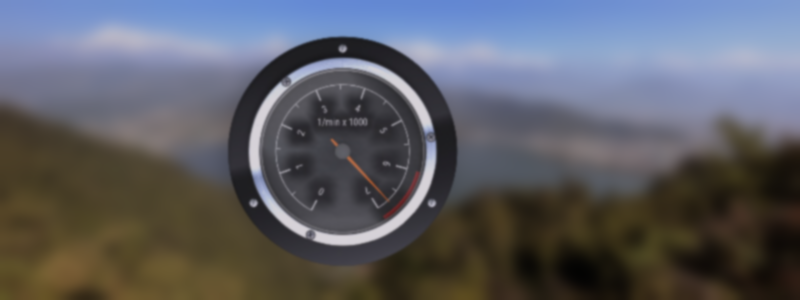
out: **6750** rpm
